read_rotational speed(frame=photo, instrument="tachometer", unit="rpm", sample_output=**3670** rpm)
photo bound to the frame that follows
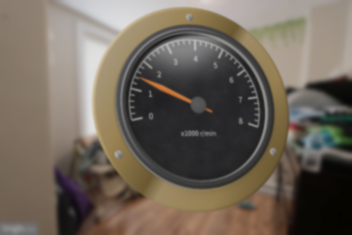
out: **1400** rpm
